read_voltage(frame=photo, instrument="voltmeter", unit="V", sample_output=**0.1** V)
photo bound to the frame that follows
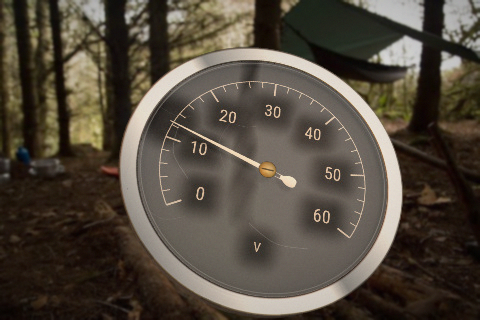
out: **12** V
